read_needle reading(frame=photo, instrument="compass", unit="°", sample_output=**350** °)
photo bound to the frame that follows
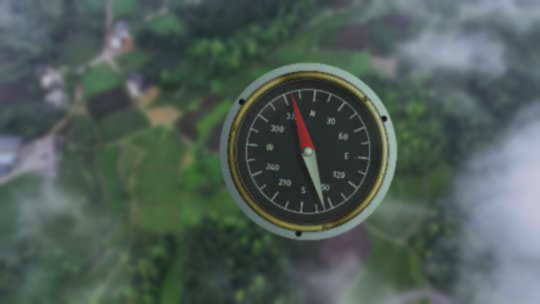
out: **337.5** °
